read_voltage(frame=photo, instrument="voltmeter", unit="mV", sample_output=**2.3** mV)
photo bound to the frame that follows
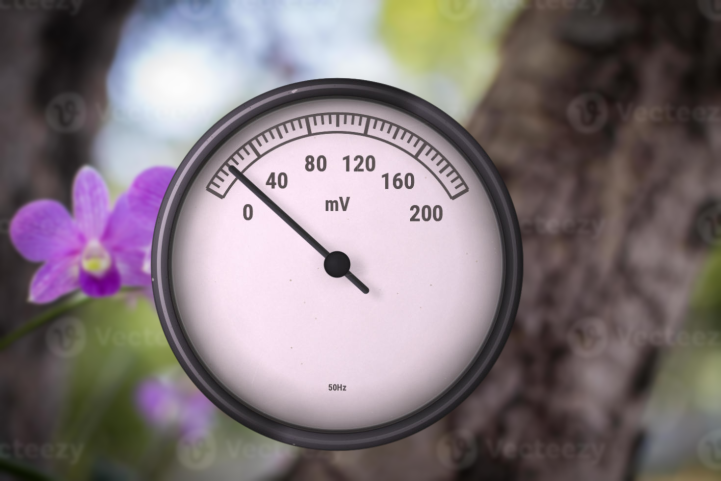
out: **20** mV
